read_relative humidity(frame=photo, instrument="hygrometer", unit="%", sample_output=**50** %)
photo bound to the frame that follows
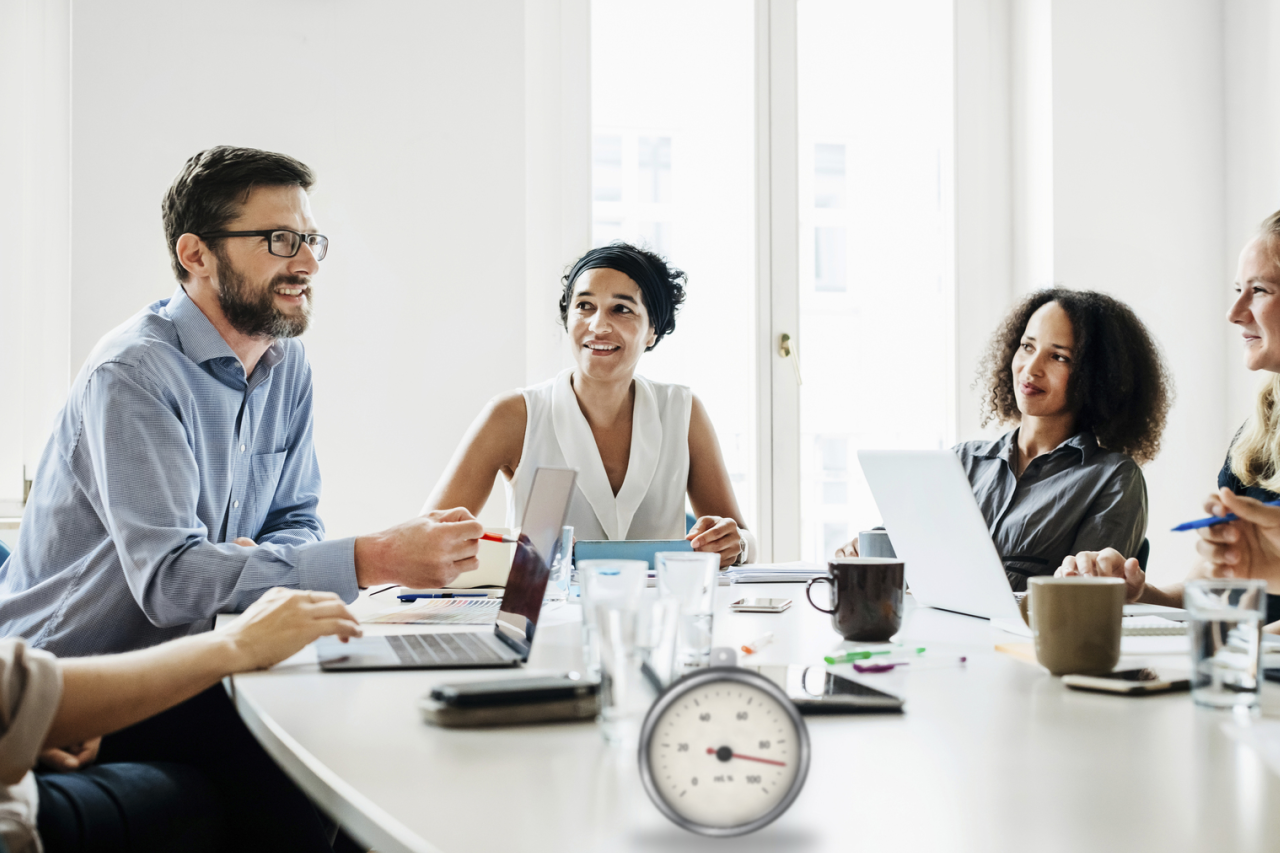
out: **88** %
